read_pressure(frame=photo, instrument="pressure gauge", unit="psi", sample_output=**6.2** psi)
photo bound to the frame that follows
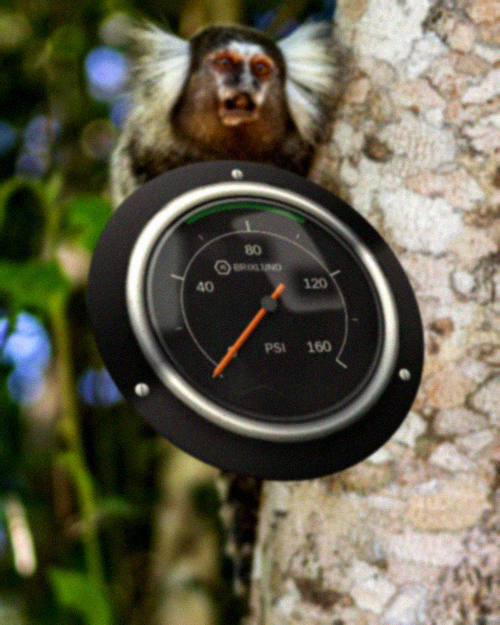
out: **0** psi
